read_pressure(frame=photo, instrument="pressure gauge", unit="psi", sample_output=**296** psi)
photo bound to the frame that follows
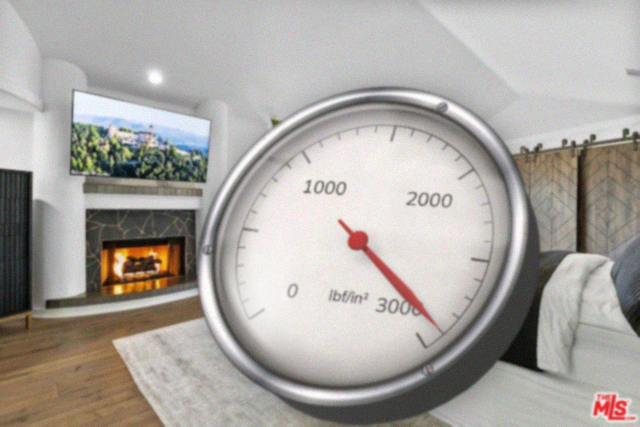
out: **2900** psi
